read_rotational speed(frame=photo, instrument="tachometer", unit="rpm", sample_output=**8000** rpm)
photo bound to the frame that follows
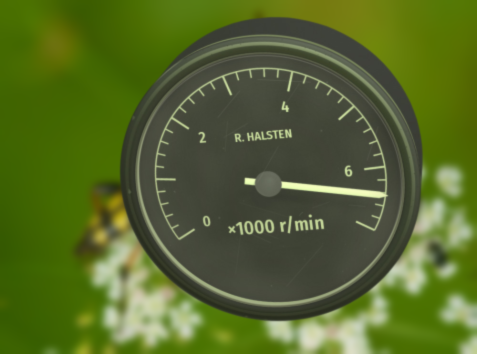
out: **6400** rpm
